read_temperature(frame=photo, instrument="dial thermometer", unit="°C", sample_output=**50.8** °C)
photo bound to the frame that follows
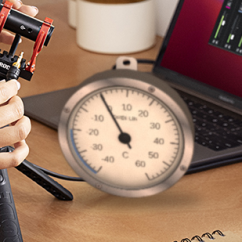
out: **0** °C
